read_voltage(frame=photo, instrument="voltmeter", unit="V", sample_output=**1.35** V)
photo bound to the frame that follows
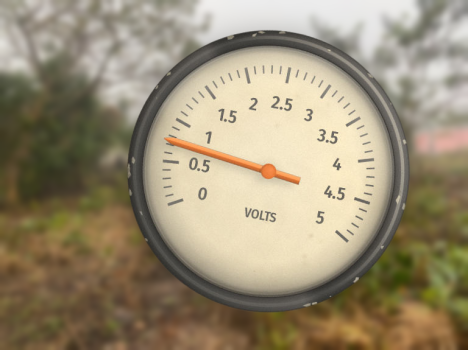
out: **0.75** V
